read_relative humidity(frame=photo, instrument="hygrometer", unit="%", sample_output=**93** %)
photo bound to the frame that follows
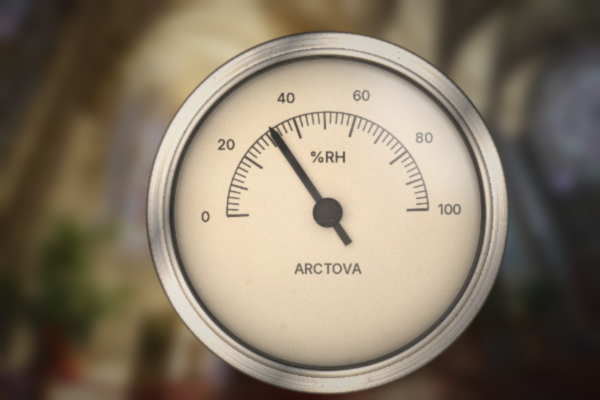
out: **32** %
